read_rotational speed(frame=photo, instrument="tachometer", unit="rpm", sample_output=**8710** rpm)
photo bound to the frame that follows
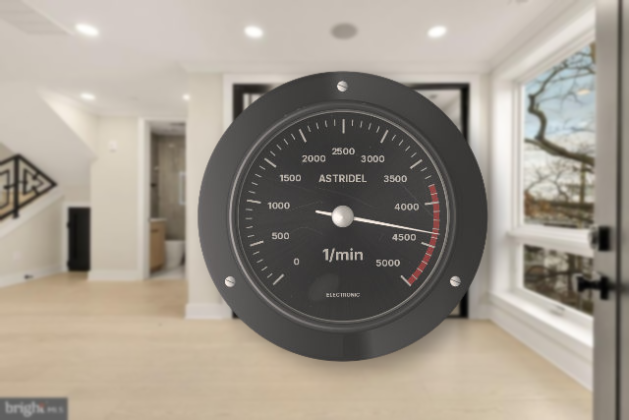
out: **4350** rpm
